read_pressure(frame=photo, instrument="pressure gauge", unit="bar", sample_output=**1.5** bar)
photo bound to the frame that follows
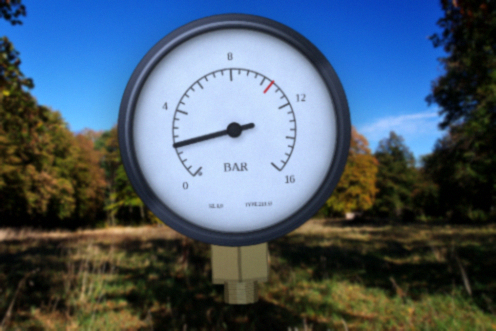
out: **2** bar
